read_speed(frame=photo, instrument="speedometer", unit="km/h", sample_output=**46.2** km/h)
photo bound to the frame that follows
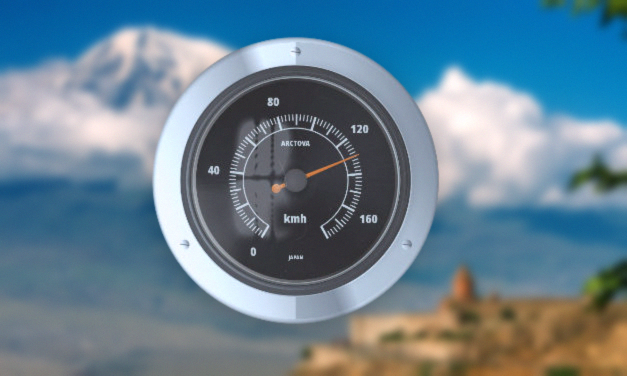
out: **130** km/h
